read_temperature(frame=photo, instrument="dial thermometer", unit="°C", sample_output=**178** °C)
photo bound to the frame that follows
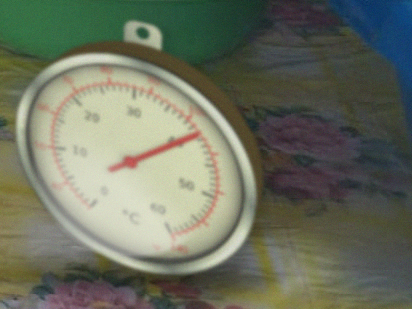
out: **40** °C
